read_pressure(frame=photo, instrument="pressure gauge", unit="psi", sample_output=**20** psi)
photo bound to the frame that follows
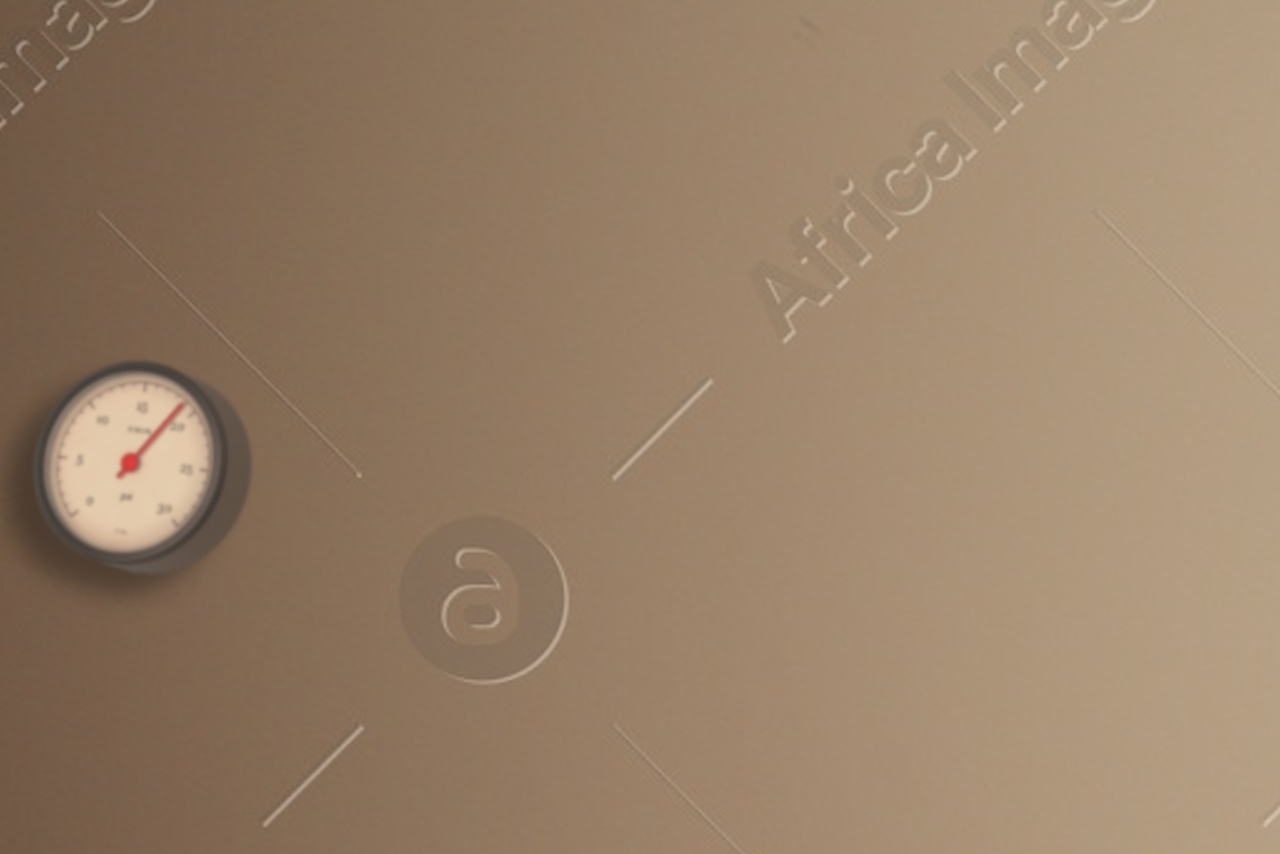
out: **19** psi
